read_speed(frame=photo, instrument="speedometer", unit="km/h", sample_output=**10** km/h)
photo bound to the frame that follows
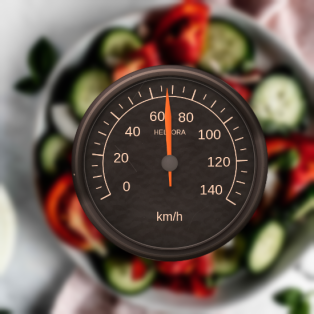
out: **67.5** km/h
